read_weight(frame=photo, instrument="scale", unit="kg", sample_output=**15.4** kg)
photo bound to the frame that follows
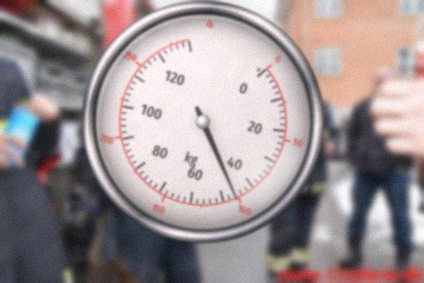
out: **46** kg
